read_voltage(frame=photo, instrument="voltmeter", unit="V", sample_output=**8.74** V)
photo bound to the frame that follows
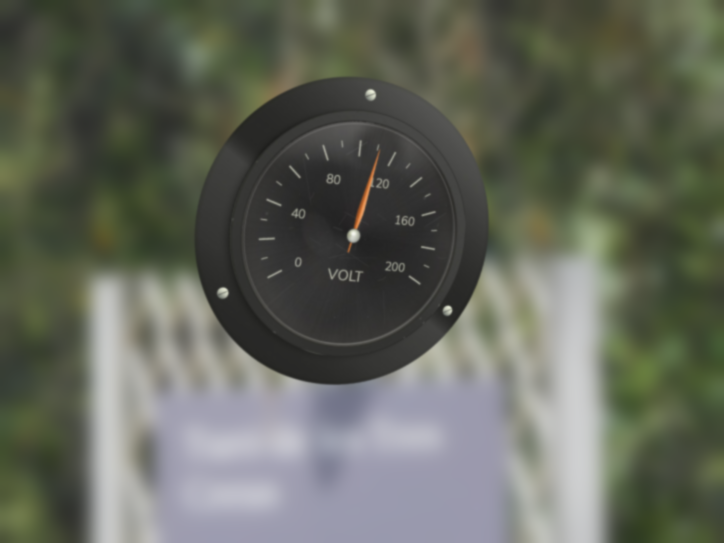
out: **110** V
